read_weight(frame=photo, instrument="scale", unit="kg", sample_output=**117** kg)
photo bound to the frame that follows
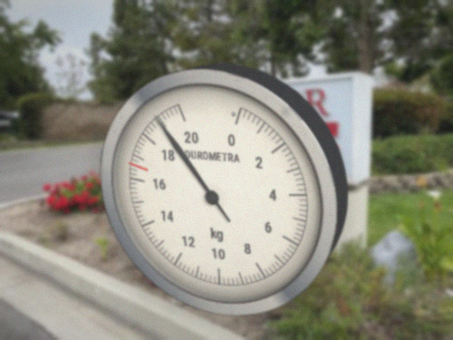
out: **19** kg
